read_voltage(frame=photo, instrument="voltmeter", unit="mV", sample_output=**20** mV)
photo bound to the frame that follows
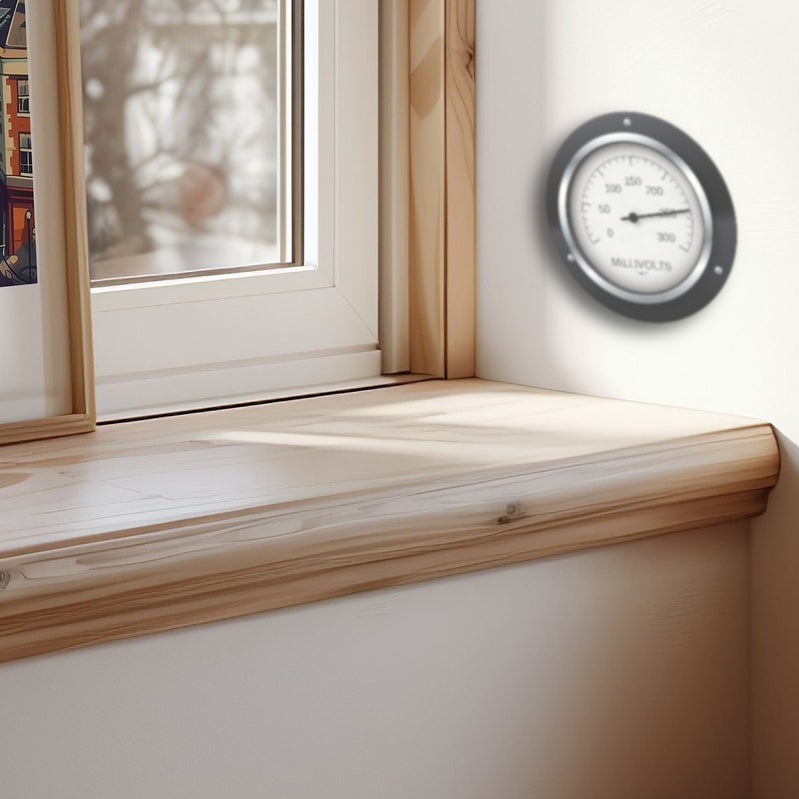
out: **250** mV
